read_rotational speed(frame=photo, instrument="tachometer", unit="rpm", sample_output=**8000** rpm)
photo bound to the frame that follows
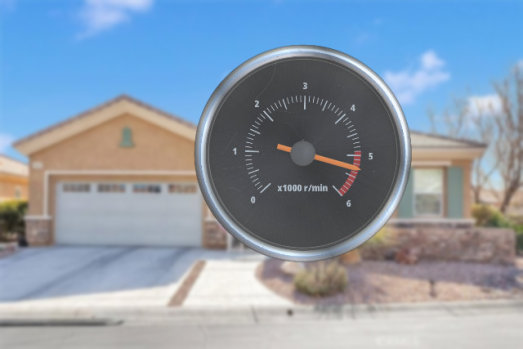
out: **5300** rpm
